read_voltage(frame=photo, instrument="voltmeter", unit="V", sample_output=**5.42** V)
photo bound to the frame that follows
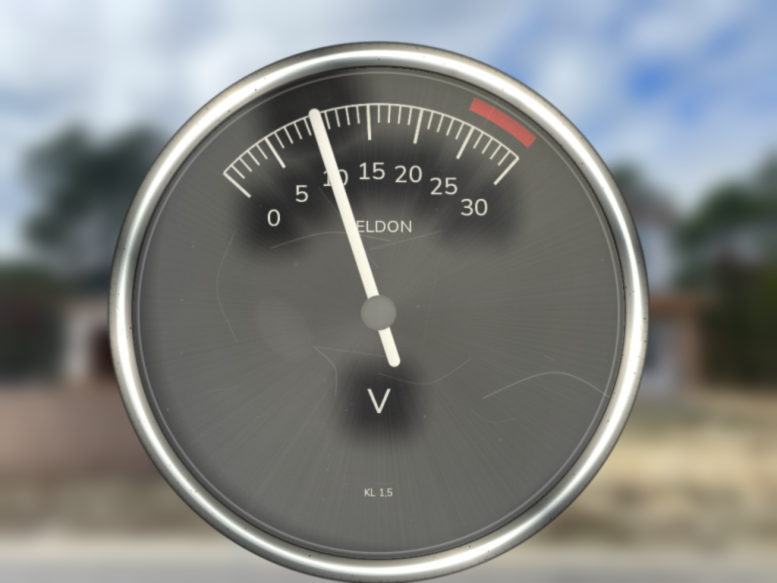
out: **10** V
